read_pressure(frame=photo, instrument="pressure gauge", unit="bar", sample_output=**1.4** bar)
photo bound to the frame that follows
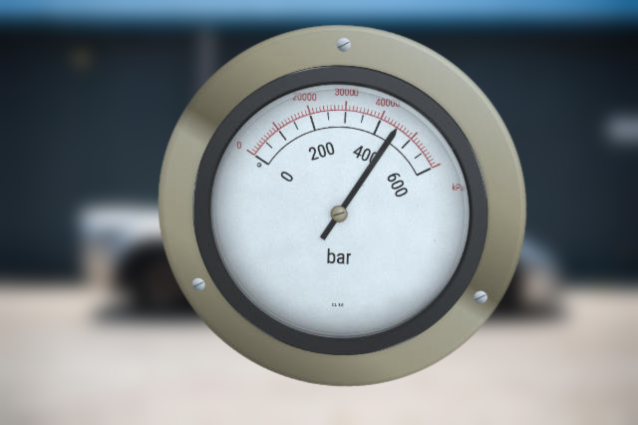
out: **450** bar
